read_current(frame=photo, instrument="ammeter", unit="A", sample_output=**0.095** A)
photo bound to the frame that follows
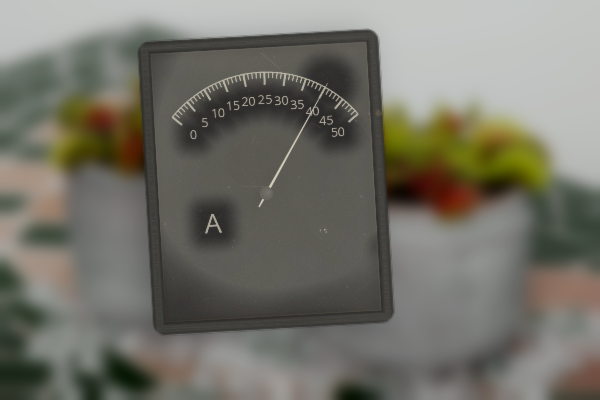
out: **40** A
